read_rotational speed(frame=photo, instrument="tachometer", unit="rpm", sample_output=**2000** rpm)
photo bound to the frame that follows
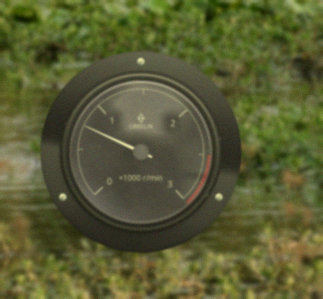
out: **750** rpm
